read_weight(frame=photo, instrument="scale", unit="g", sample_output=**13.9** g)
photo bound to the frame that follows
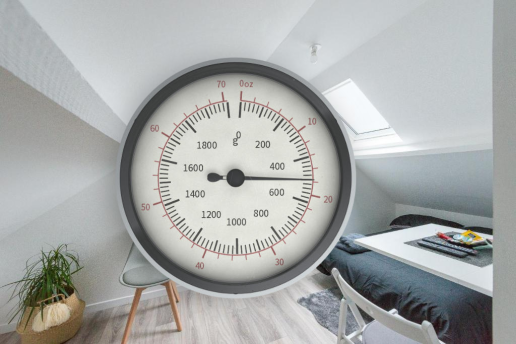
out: **500** g
